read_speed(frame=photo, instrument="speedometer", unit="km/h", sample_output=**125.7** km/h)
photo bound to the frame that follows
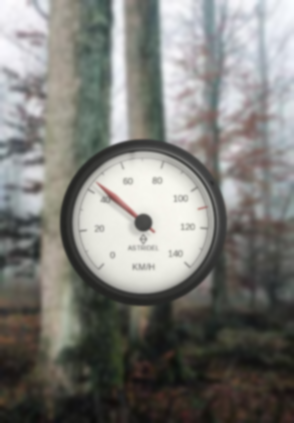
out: **45** km/h
